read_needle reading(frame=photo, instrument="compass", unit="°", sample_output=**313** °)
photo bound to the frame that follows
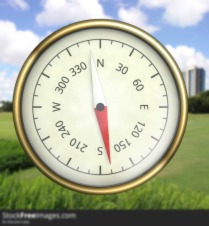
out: **170** °
